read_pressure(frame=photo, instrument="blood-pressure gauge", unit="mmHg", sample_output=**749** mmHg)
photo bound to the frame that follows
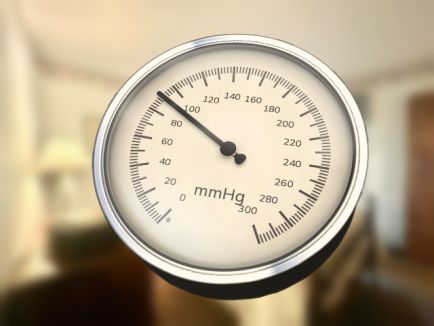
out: **90** mmHg
